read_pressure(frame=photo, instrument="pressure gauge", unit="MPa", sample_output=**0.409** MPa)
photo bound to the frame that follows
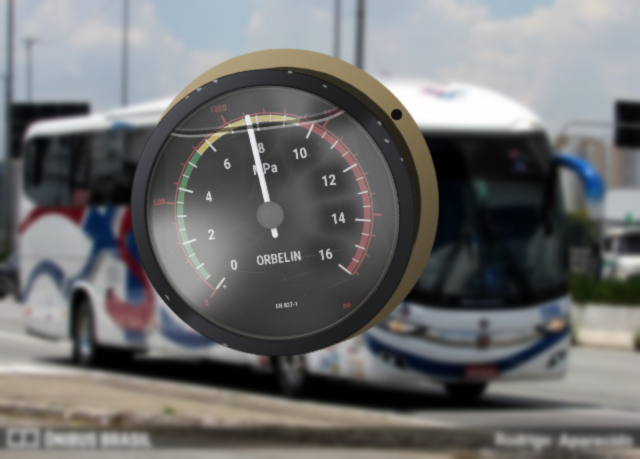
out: **7.75** MPa
